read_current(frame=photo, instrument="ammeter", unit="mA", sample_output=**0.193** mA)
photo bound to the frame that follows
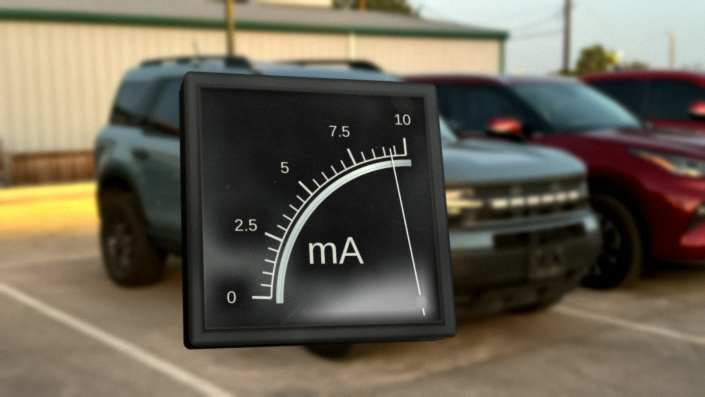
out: **9.25** mA
